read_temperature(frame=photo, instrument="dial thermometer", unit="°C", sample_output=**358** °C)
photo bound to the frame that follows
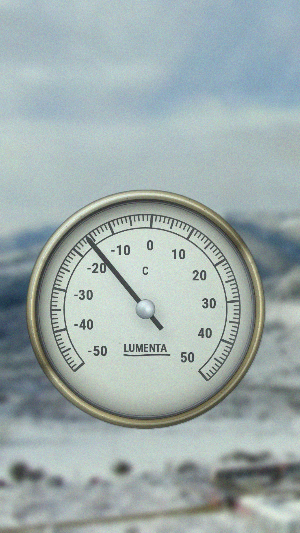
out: **-16** °C
